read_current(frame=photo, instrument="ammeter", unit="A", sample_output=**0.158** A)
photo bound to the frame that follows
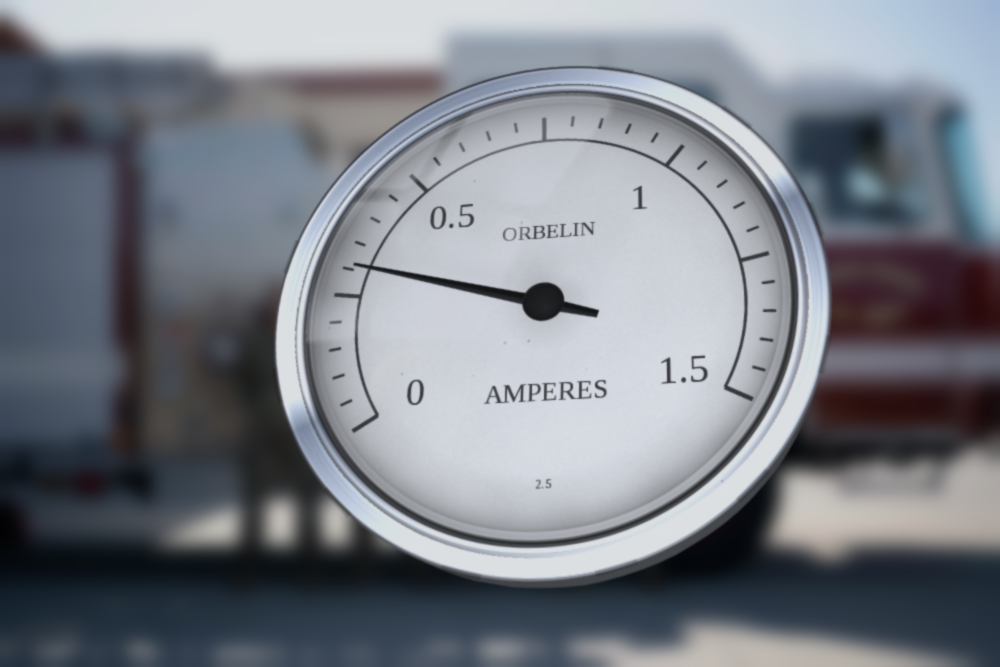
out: **0.3** A
